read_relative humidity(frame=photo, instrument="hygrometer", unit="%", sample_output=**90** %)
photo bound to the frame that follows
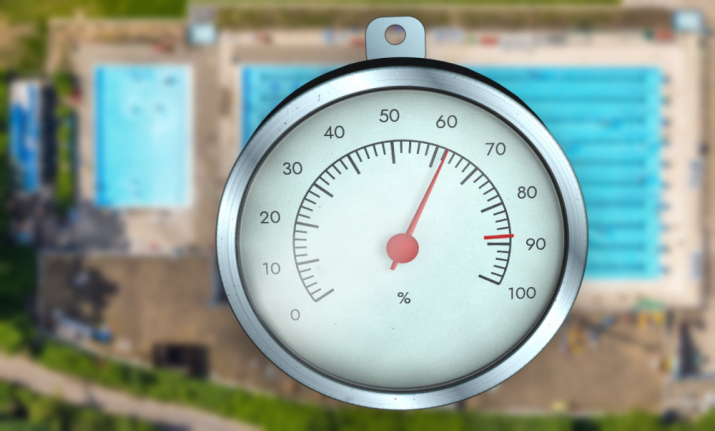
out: **62** %
